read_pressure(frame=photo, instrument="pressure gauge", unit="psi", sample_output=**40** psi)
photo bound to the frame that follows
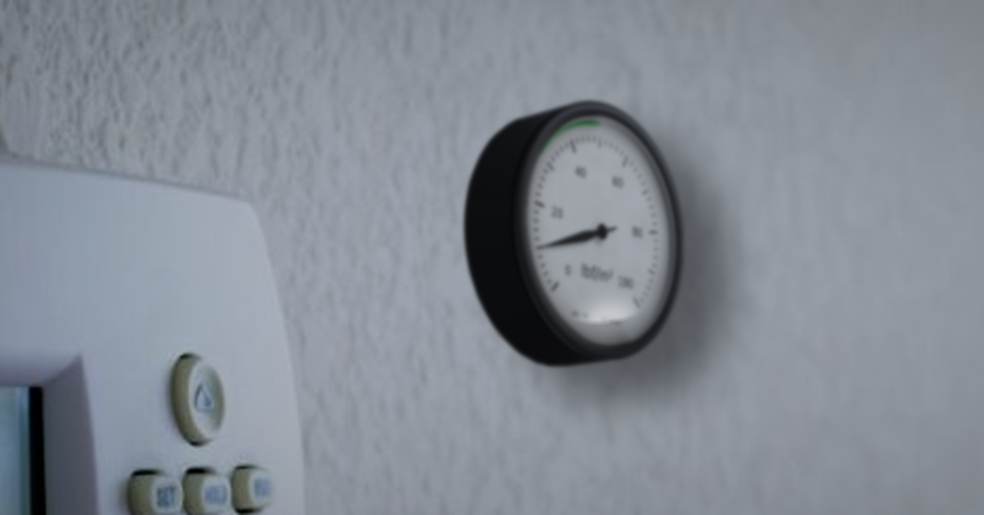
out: **10** psi
